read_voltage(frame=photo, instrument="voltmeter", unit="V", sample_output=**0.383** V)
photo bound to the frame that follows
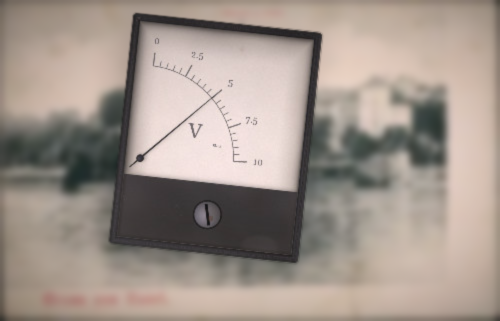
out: **5** V
